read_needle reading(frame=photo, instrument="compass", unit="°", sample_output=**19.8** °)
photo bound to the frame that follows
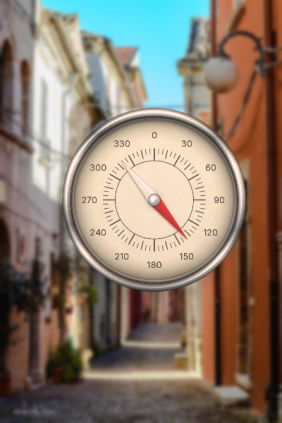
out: **140** °
